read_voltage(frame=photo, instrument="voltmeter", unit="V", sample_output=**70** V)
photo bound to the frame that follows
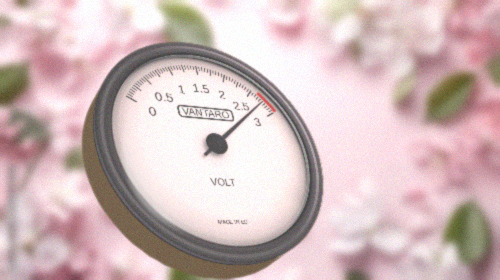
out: **2.75** V
